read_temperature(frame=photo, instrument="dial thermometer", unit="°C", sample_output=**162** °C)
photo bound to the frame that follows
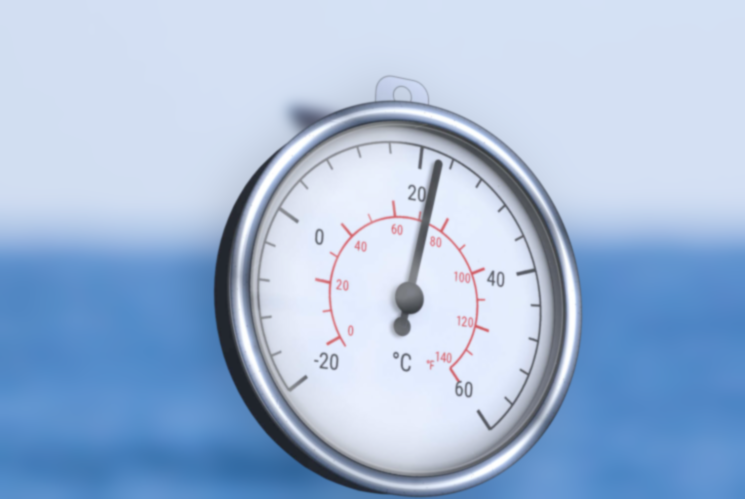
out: **22** °C
